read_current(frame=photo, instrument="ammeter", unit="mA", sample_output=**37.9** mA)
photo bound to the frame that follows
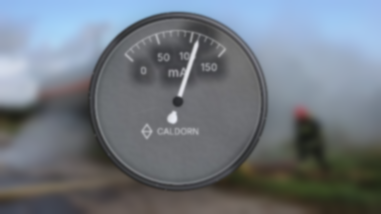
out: **110** mA
